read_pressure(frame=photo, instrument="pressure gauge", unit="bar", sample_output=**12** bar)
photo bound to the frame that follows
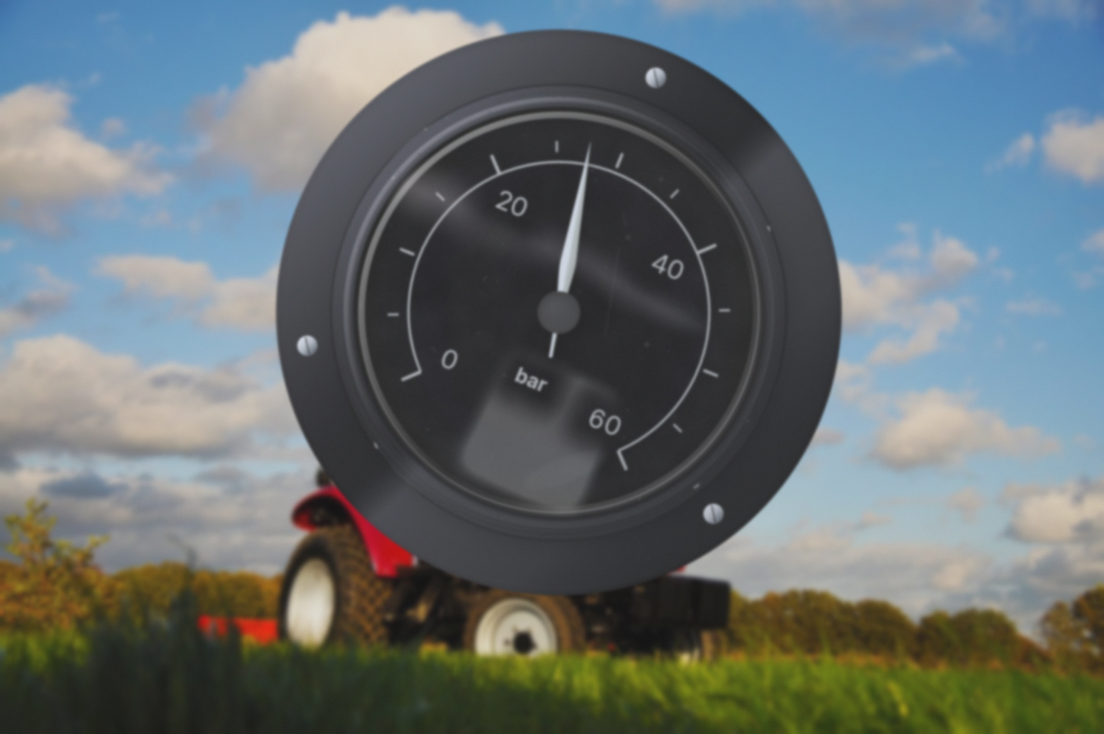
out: **27.5** bar
